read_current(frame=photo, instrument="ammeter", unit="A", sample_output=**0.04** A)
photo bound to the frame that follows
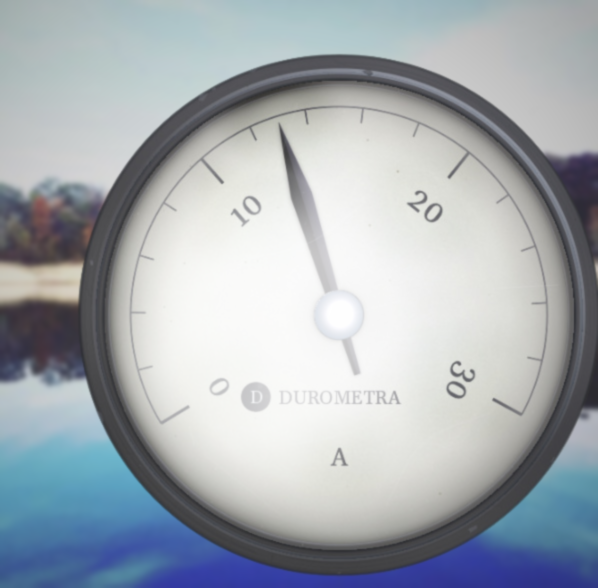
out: **13** A
